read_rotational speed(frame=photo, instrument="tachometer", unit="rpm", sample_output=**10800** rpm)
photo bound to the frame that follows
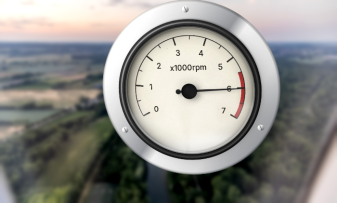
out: **6000** rpm
